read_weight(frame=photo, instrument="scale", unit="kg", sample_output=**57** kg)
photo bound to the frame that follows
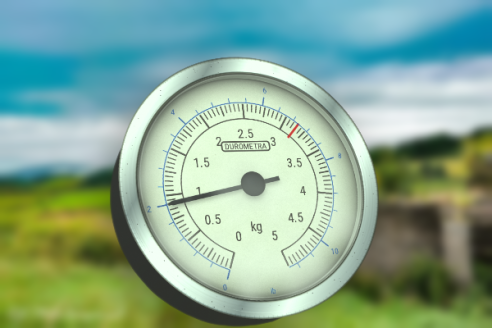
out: **0.9** kg
